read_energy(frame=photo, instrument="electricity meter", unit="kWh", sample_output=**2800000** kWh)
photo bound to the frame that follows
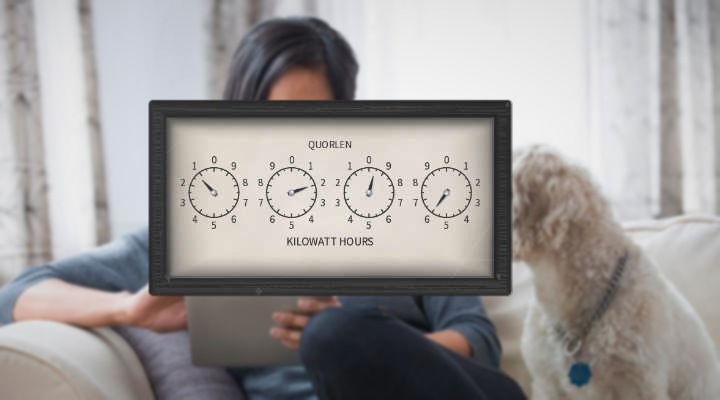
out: **1196** kWh
